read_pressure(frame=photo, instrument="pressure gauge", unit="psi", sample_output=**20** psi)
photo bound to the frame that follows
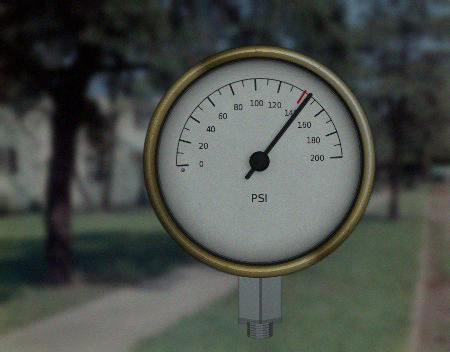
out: **145** psi
